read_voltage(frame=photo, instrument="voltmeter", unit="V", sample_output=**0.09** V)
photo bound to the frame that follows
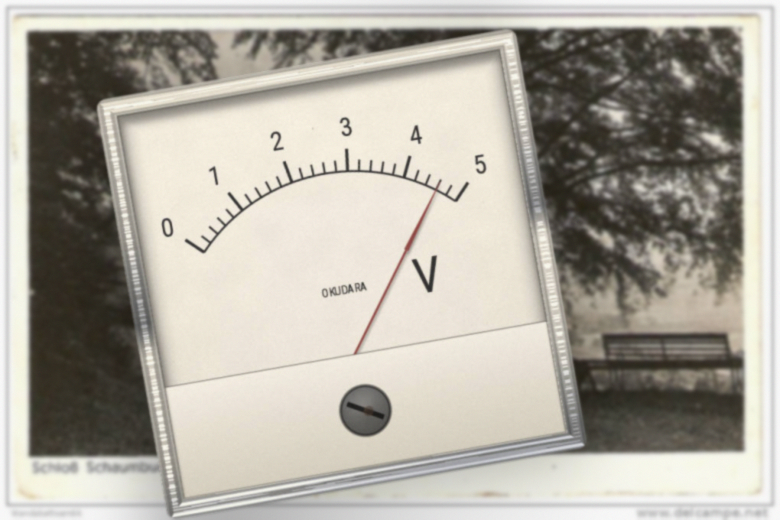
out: **4.6** V
